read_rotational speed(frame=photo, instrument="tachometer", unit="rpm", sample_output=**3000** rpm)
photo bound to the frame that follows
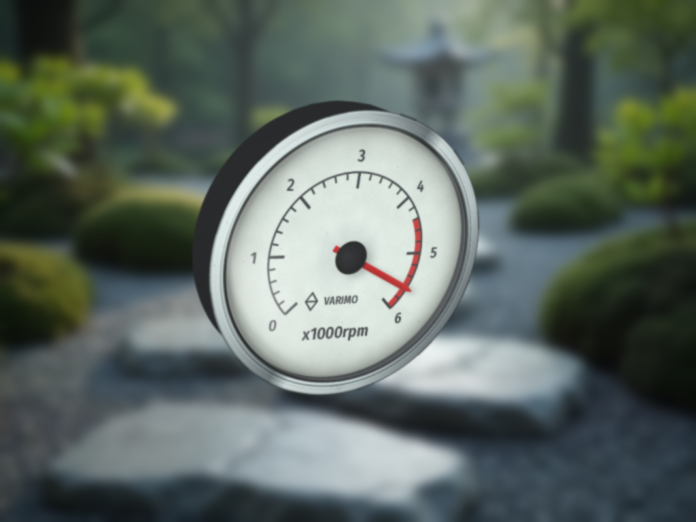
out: **5600** rpm
